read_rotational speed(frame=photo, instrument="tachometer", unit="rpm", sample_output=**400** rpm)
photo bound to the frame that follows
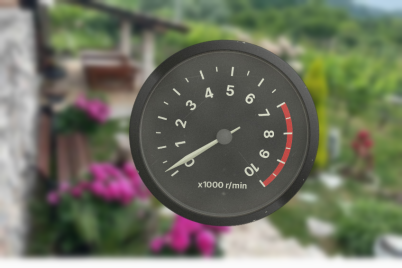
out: **250** rpm
